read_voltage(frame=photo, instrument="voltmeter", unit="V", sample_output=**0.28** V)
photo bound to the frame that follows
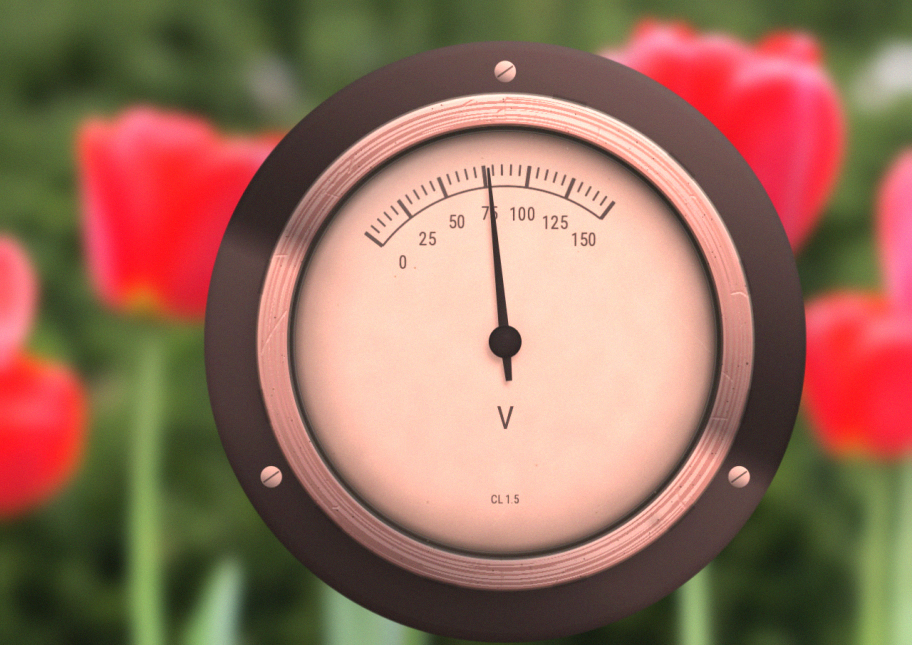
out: **77.5** V
